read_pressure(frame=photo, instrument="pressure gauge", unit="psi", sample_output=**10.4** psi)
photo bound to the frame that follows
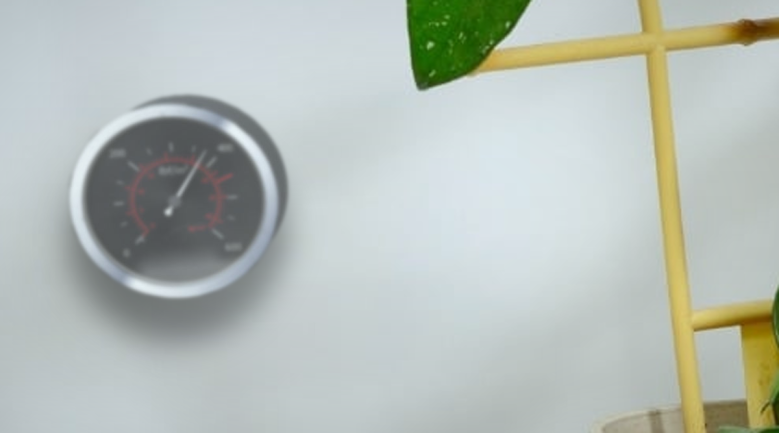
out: **375** psi
